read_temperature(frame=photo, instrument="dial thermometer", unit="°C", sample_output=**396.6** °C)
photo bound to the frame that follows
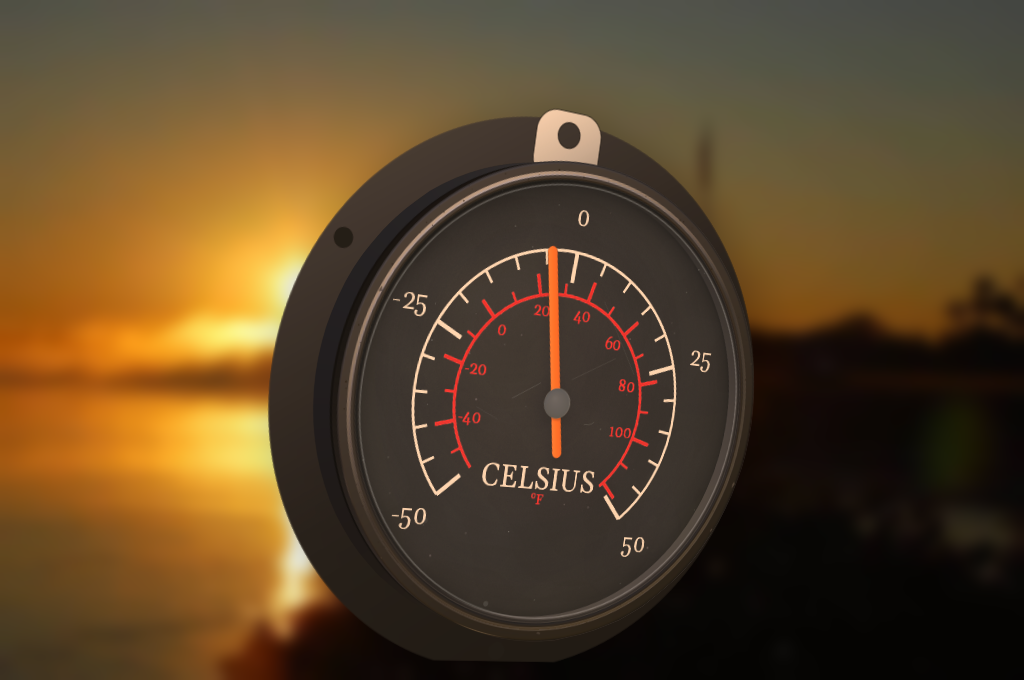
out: **-5** °C
